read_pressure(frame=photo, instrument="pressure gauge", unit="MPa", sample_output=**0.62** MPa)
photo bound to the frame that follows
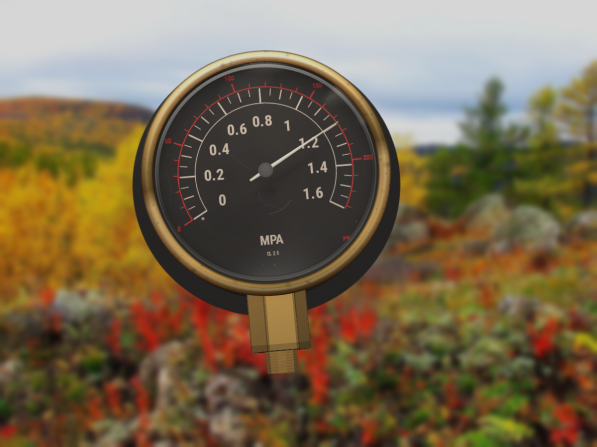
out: **1.2** MPa
